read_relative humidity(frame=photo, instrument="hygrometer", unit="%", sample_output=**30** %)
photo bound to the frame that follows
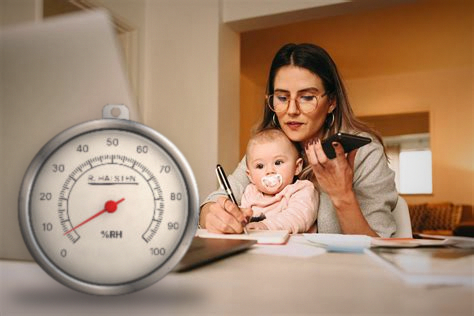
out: **5** %
